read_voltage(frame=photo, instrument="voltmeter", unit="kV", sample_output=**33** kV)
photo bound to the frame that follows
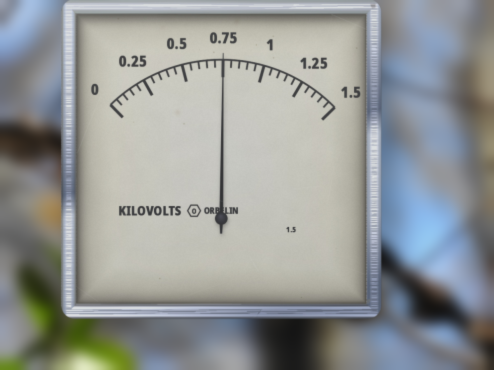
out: **0.75** kV
